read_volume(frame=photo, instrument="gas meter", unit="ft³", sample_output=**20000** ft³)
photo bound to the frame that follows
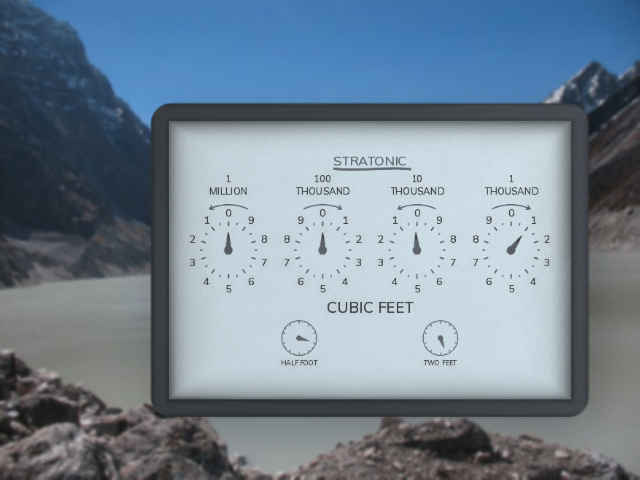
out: **100** ft³
